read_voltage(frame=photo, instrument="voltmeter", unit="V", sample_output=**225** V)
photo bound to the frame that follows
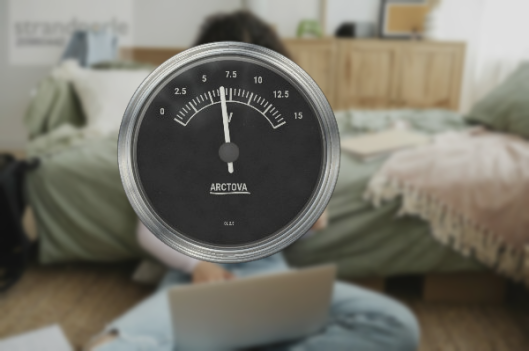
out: **6.5** V
